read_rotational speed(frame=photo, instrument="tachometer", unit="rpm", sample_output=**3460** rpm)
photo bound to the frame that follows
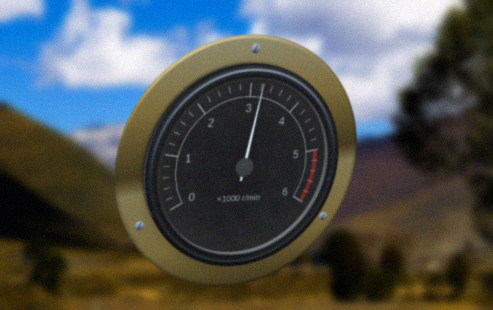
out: **3200** rpm
